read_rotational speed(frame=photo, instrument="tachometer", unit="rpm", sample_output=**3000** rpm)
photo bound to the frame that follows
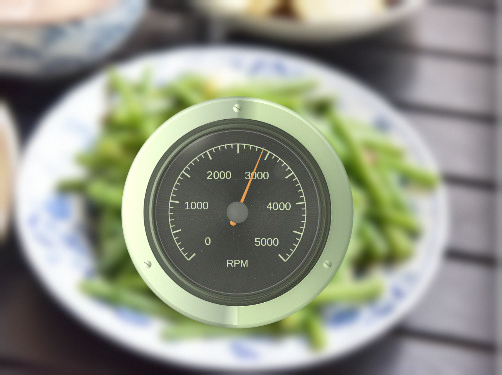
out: **2900** rpm
